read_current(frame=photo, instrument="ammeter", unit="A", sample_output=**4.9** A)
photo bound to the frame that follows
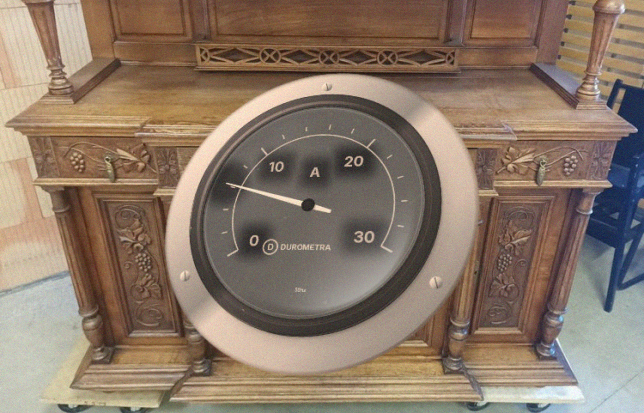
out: **6** A
